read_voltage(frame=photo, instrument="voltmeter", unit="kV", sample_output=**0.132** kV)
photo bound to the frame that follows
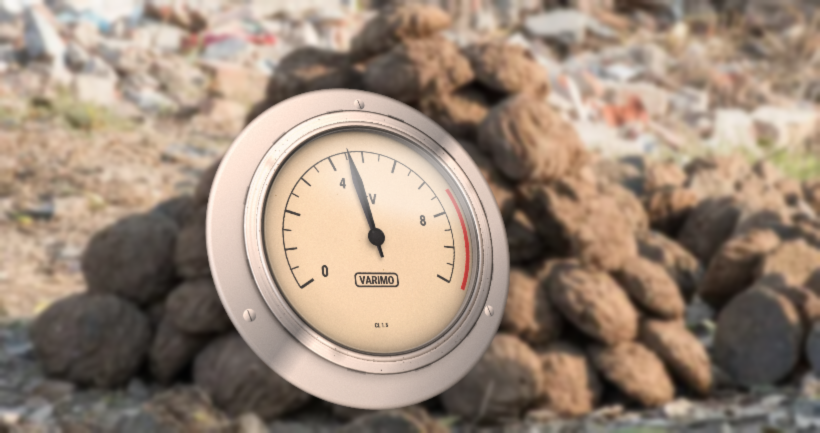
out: **4.5** kV
